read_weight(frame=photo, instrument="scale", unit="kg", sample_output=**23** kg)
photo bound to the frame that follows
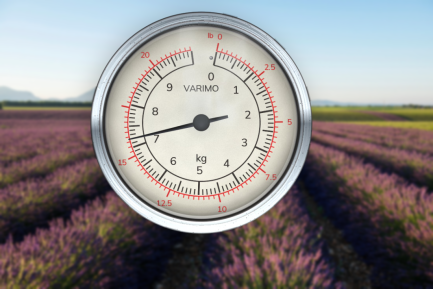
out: **7.2** kg
